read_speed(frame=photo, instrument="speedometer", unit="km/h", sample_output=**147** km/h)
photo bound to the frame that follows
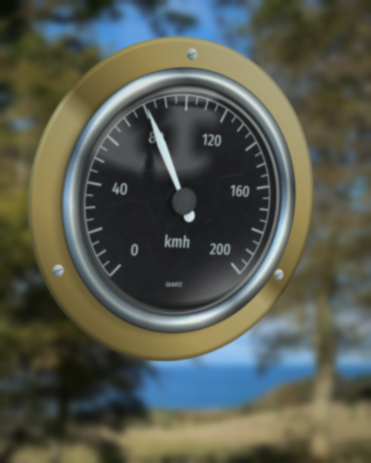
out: **80** km/h
